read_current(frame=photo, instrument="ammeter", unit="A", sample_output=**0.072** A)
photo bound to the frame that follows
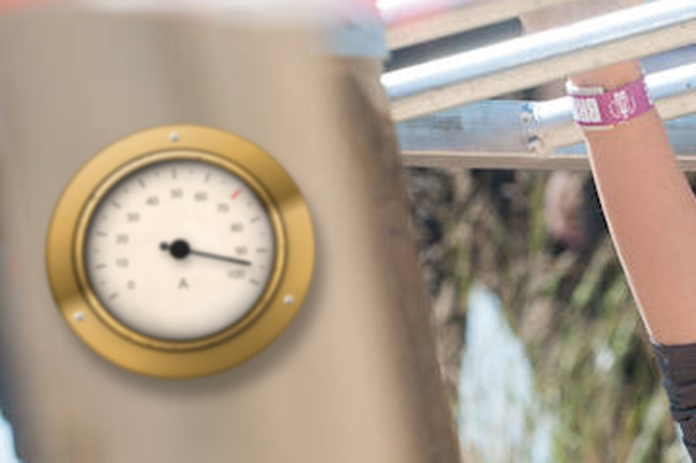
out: **95** A
